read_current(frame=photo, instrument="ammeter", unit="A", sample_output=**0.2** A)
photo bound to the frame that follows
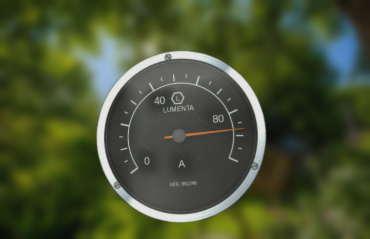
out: **87.5** A
